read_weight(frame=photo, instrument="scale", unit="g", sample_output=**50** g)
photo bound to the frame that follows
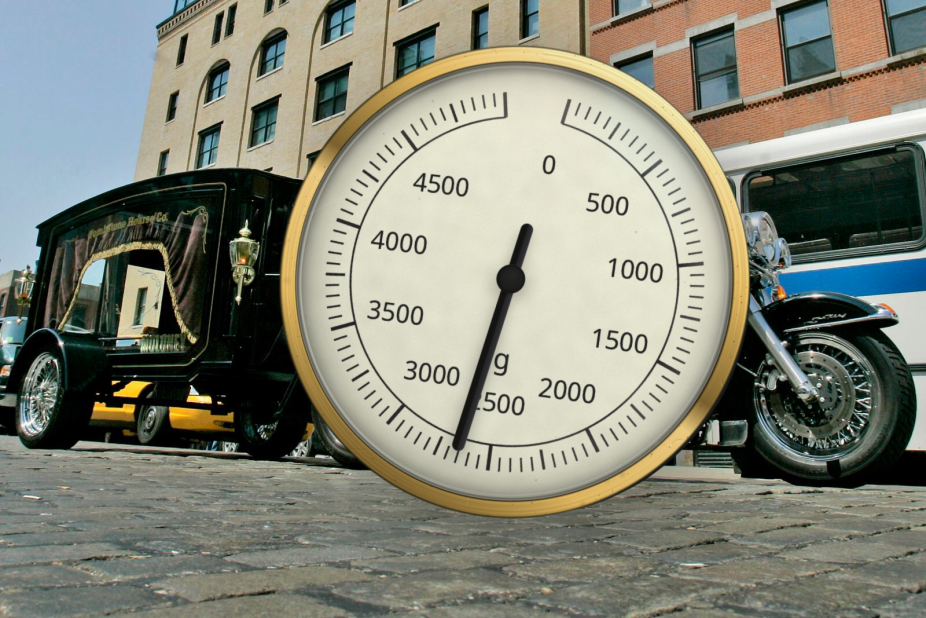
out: **2650** g
